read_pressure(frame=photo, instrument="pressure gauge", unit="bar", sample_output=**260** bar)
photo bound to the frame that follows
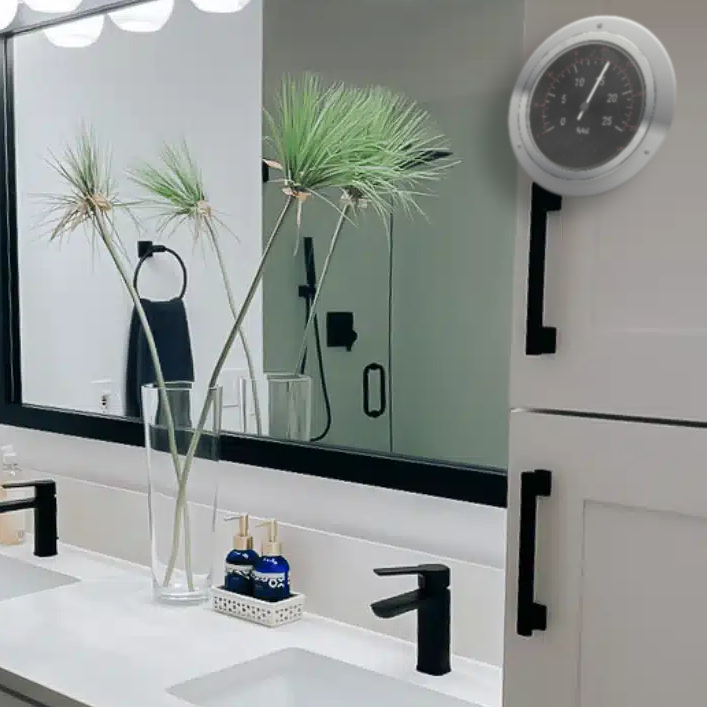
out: **15** bar
